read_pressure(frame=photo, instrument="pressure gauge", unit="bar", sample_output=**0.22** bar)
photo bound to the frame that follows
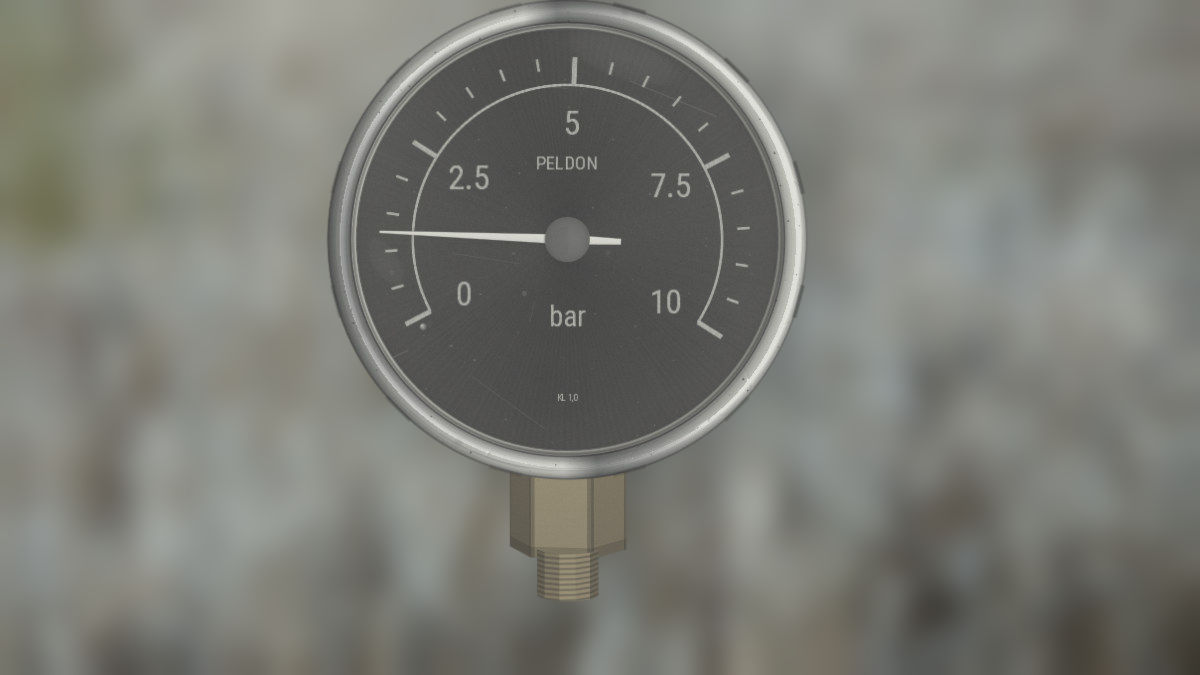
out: **1.25** bar
